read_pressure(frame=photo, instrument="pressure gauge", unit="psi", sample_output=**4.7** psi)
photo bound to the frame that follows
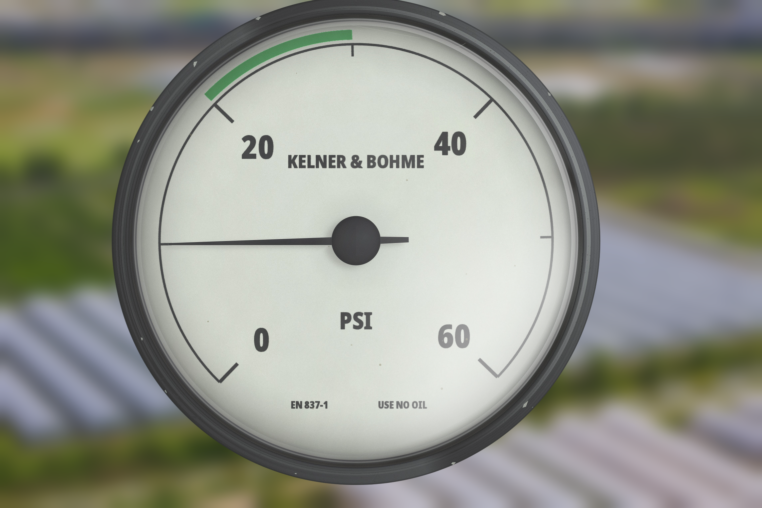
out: **10** psi
